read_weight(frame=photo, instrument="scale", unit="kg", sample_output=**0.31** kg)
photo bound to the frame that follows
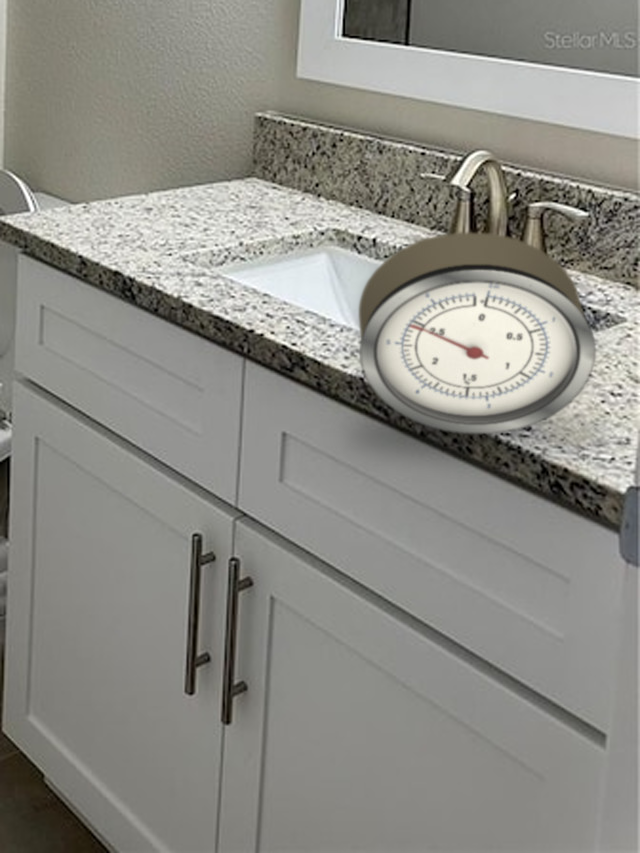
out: **2.5** kg
